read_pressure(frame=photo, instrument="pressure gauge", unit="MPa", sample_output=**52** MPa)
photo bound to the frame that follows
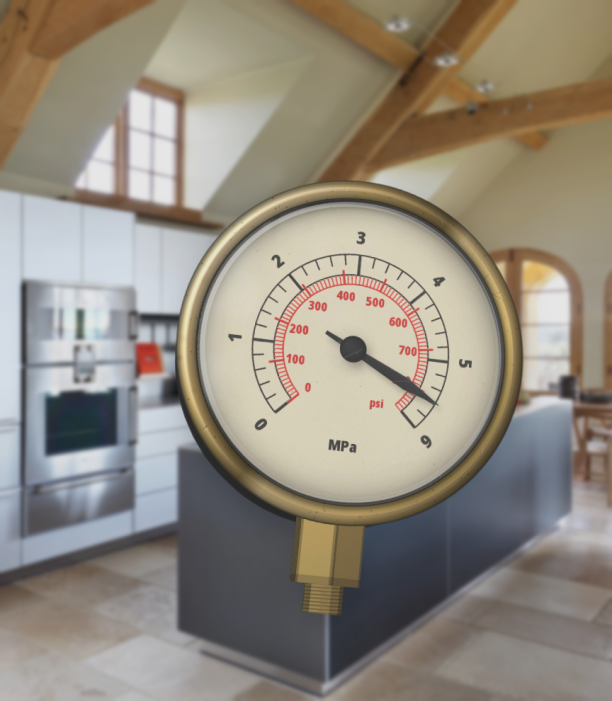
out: **5.6** MPa
